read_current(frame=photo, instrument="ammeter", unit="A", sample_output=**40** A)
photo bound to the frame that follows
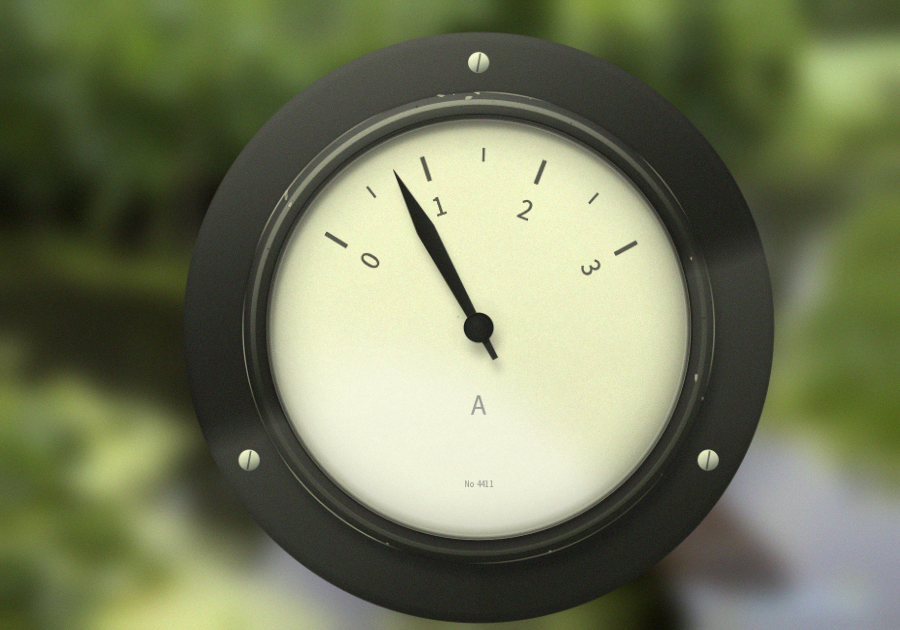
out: **0.75** A
